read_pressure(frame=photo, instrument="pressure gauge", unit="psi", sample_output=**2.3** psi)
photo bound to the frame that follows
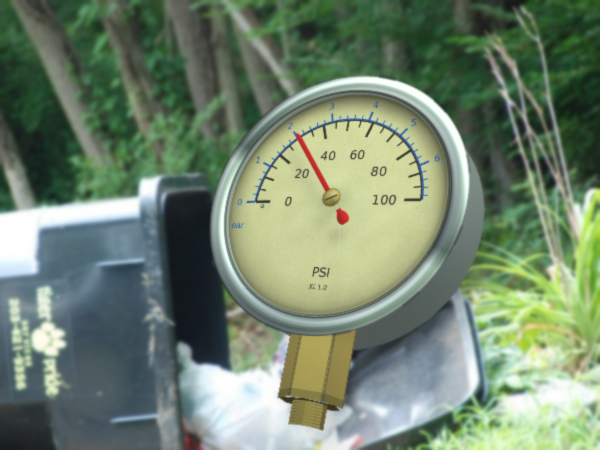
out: **30** psi
